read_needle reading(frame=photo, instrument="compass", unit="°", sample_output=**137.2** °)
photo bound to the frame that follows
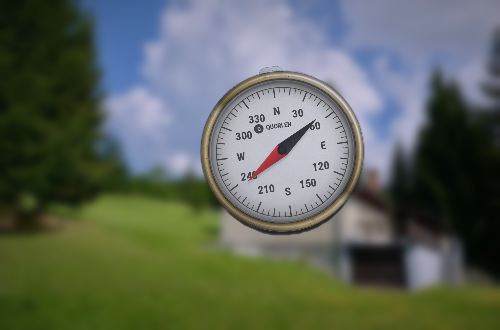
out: **235** °
